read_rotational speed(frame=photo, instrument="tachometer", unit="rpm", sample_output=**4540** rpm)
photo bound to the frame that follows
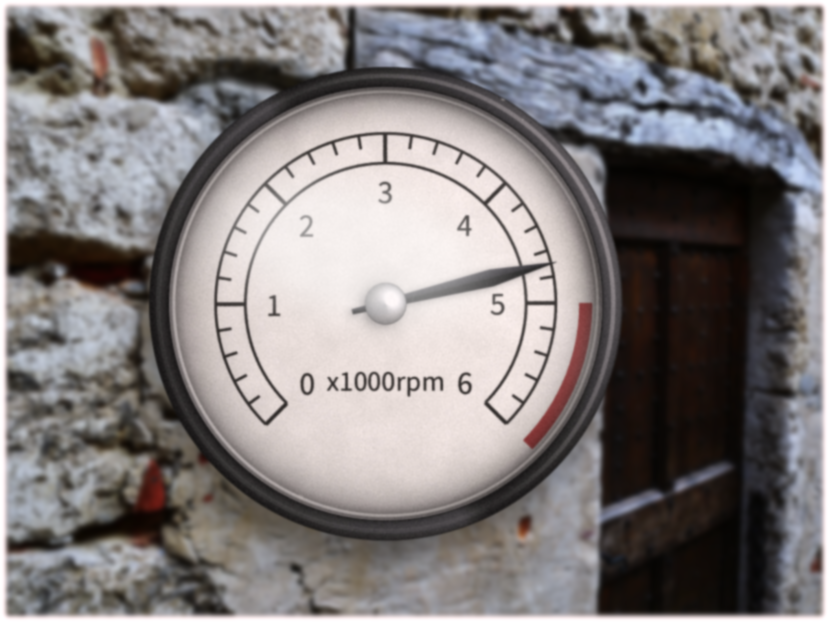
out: **4700** rpm
